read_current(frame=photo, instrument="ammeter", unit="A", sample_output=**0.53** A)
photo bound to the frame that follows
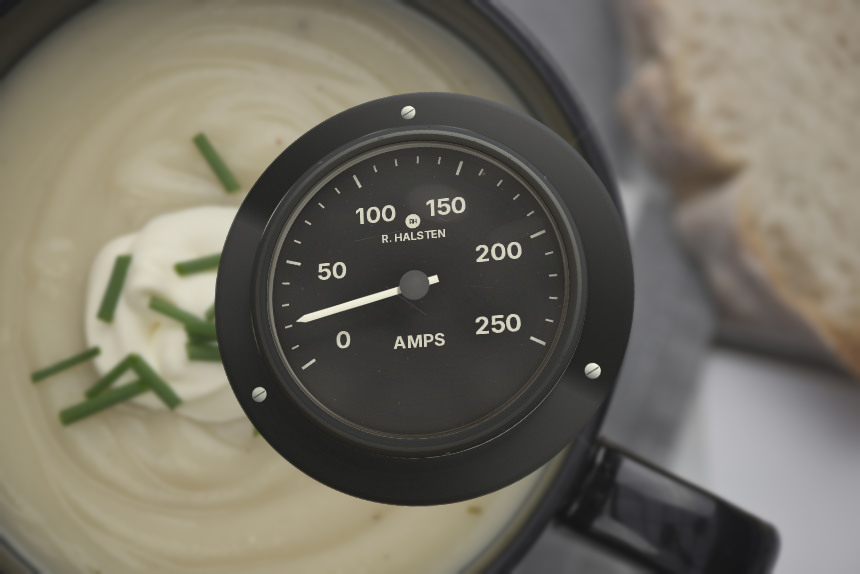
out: **20** A
